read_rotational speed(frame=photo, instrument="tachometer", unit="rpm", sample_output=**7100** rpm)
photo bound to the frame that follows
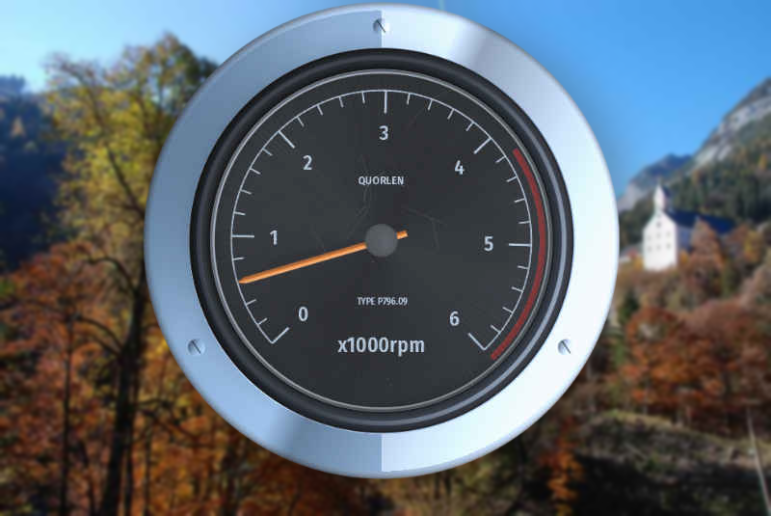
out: **600** rpm
